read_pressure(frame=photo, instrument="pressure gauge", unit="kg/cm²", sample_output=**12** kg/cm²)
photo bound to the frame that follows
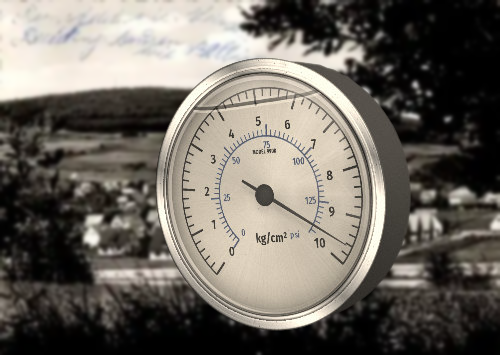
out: **9.6** kg/cm²
